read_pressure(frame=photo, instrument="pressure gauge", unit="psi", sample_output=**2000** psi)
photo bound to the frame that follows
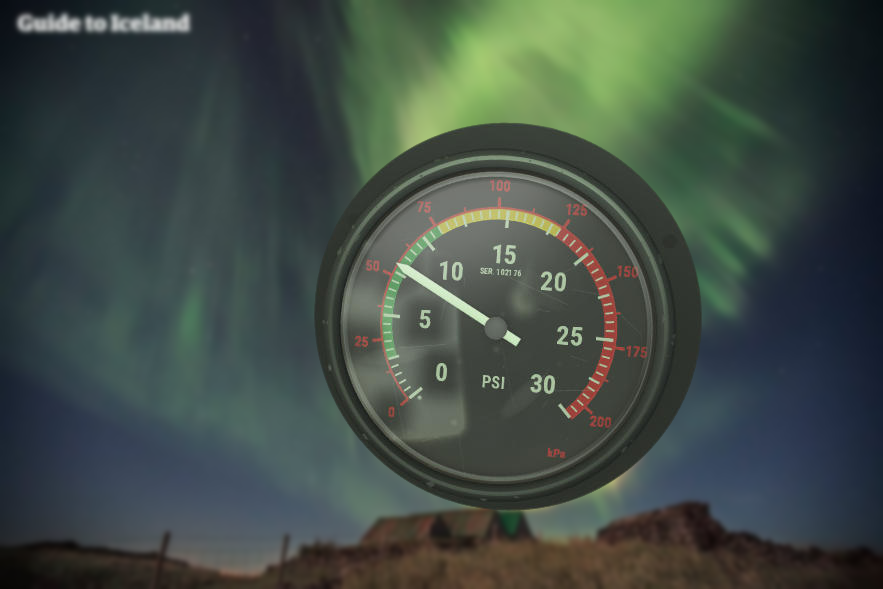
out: **8** psi
